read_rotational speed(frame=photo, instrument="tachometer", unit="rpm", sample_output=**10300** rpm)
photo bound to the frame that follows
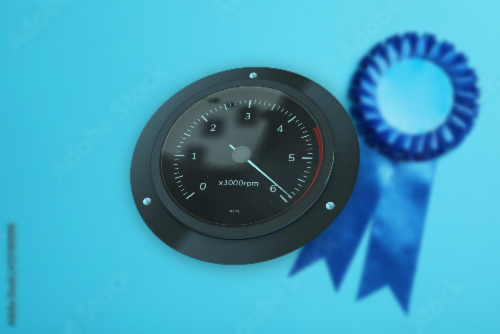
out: **5900** rpm
